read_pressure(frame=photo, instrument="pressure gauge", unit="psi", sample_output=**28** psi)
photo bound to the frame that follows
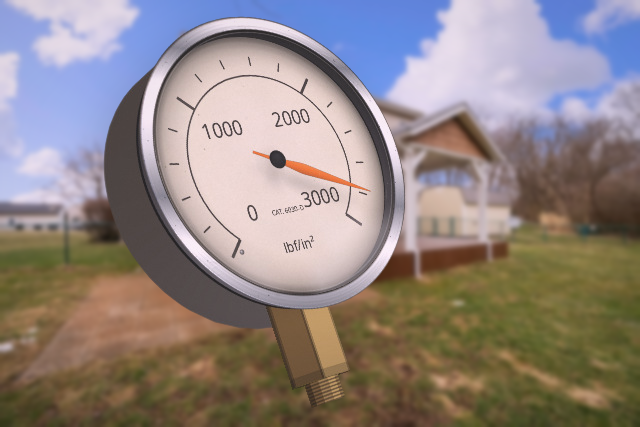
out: **2800** psi
